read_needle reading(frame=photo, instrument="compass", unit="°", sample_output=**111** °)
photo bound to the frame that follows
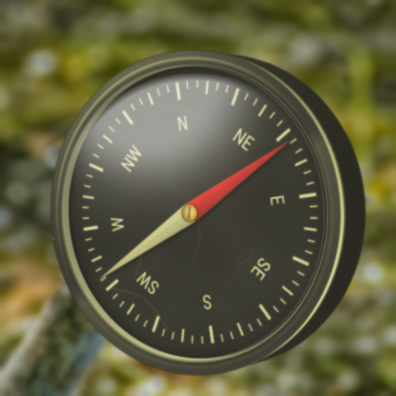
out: **65** °
